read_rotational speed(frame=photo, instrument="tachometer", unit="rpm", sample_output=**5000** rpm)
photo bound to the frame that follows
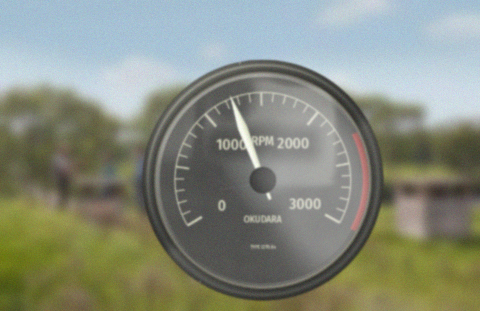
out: **1250** rpm
